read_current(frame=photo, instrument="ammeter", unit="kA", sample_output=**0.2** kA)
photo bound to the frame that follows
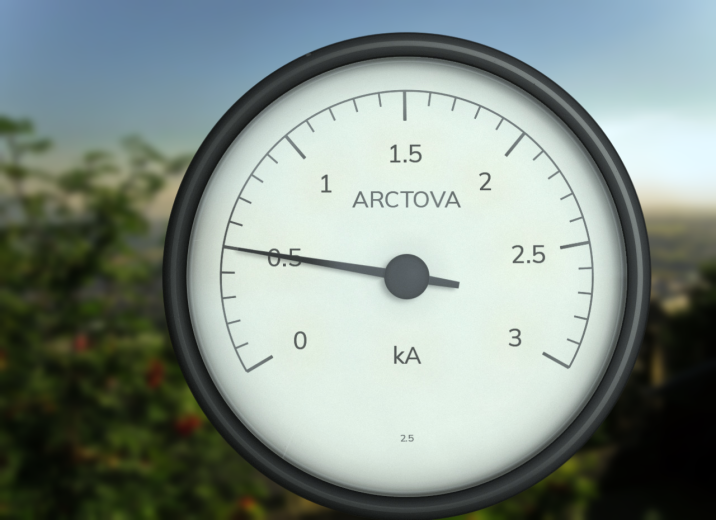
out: **0.5** kA
